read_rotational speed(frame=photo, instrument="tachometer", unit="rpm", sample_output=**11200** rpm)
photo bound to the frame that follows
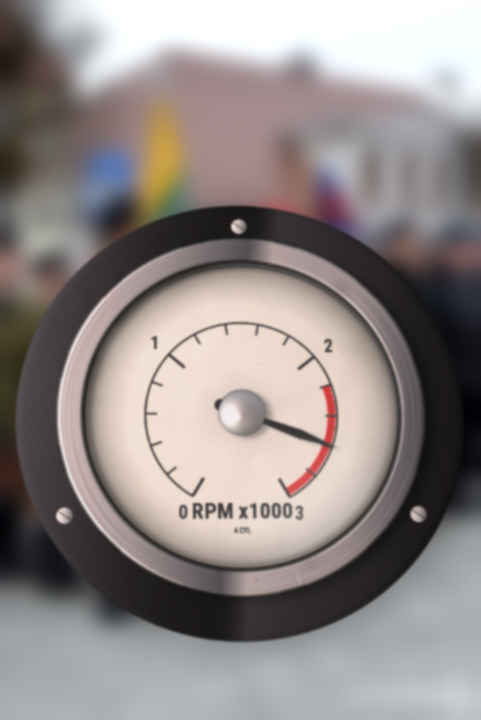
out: **2600** rpm
